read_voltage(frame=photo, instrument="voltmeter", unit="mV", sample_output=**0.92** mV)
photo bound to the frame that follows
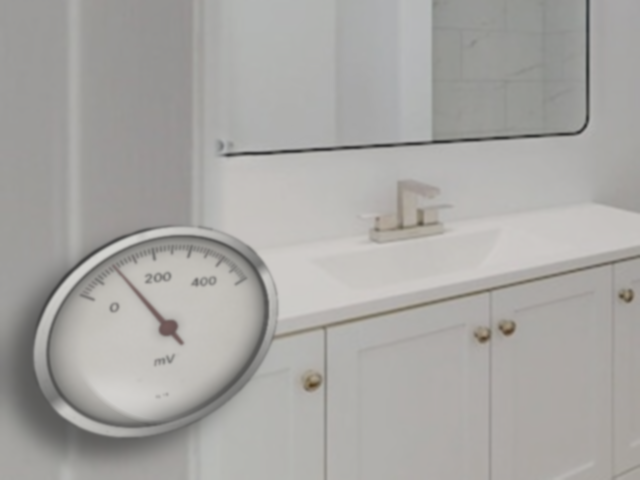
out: **100** mV
